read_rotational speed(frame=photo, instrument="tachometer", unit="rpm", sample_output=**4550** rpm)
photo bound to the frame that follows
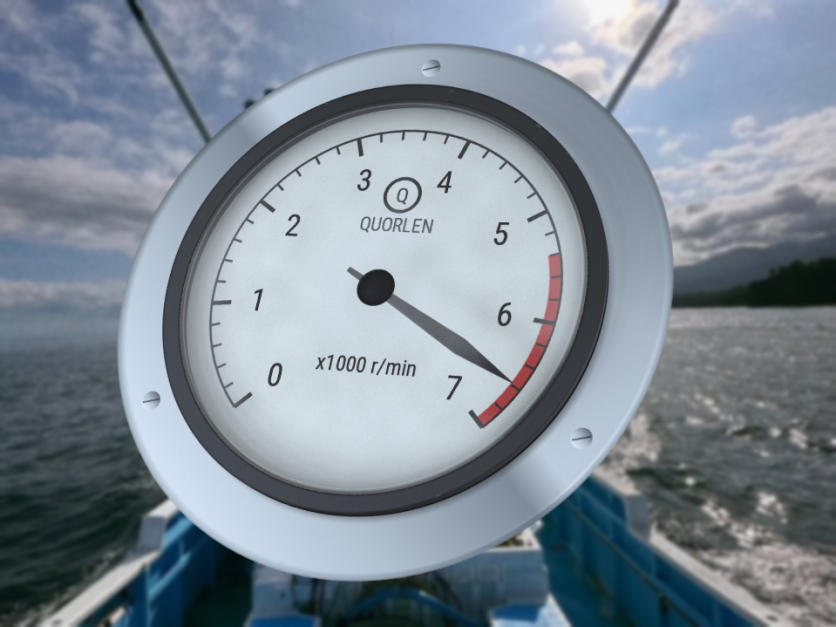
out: **6600** rpm
